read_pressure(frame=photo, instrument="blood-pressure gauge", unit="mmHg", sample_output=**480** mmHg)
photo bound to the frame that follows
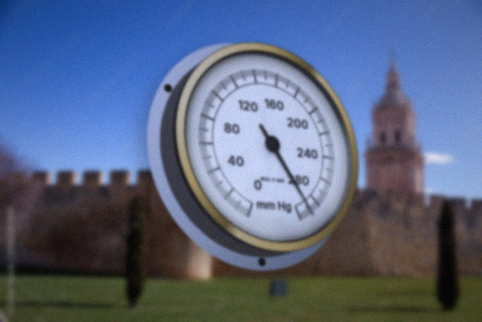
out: **290** mmHg
